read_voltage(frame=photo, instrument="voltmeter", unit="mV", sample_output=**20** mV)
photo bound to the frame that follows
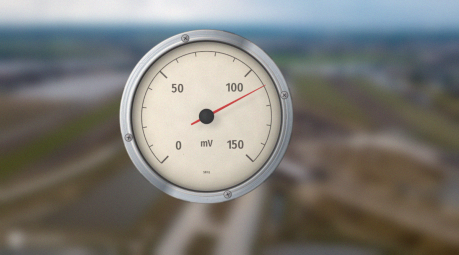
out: **110** mV
